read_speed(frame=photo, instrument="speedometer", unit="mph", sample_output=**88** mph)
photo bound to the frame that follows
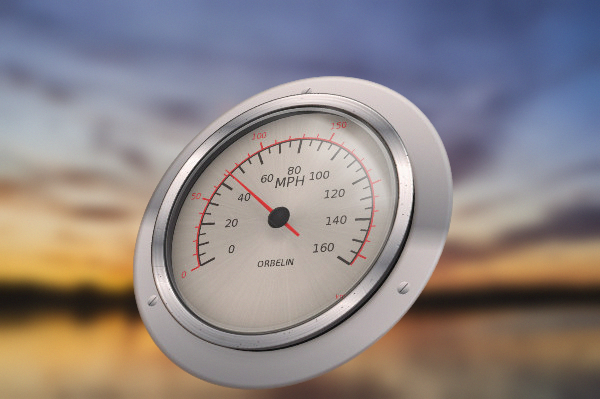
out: **45** mph
